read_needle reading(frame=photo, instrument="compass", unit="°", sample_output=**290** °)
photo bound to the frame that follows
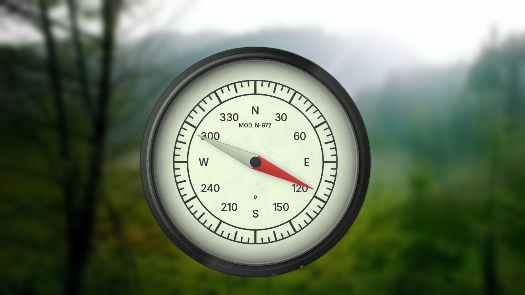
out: **115** °
